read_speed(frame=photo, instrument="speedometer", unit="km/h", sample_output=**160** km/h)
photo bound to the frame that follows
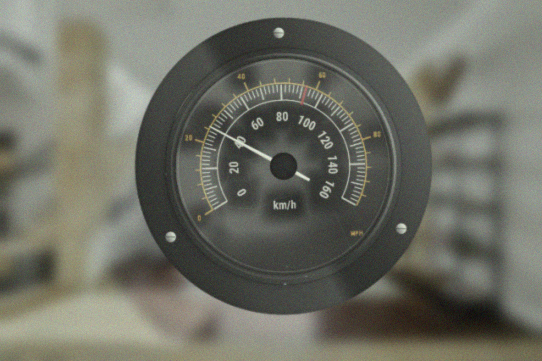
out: **40** km/h
